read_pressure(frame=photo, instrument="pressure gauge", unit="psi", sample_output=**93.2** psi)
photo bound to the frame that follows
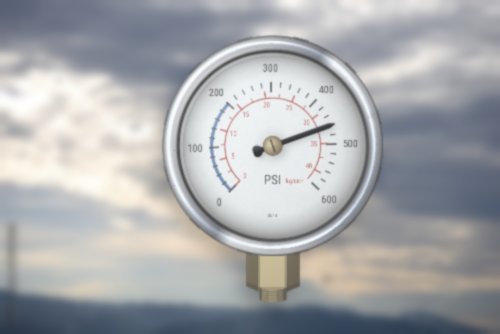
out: **460** psi
